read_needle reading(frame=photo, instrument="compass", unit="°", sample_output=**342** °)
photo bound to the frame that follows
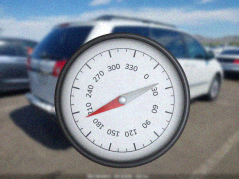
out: **200** °
